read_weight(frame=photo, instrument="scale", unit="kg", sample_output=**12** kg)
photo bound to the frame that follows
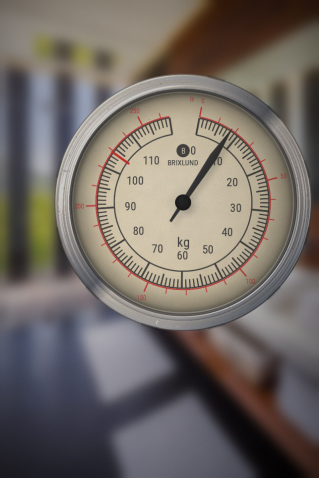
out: **8** kg
